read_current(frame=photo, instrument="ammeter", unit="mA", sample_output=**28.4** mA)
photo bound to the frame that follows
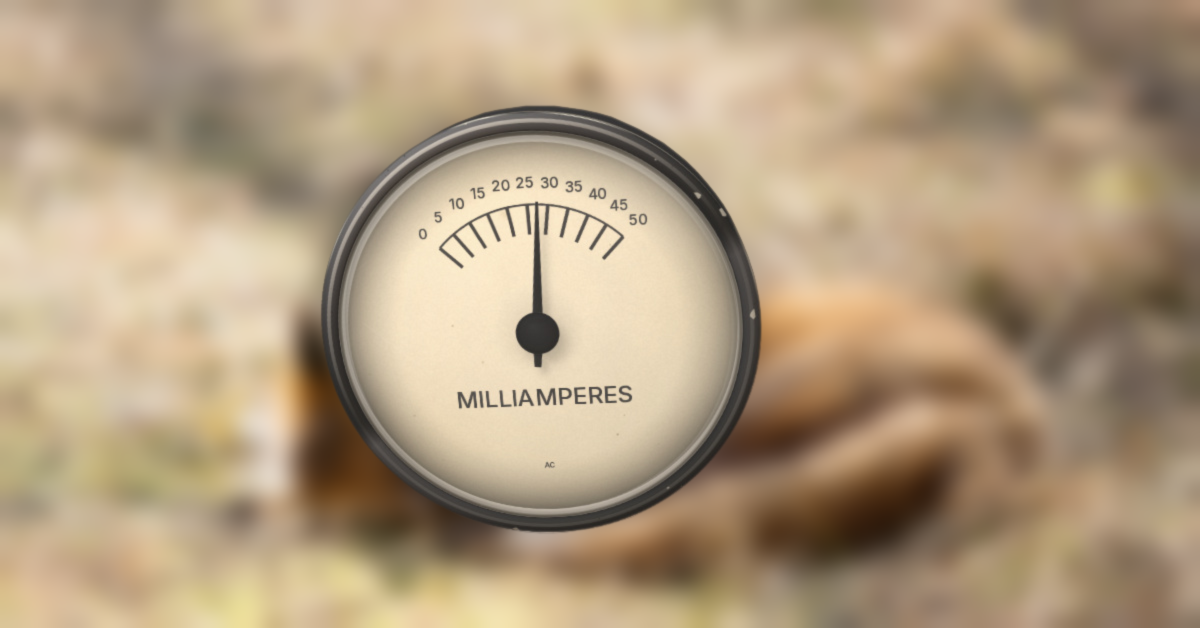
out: **27.5** mA
